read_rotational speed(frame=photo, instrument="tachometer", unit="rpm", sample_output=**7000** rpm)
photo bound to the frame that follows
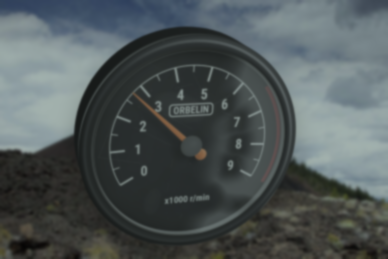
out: **2750** rpm
